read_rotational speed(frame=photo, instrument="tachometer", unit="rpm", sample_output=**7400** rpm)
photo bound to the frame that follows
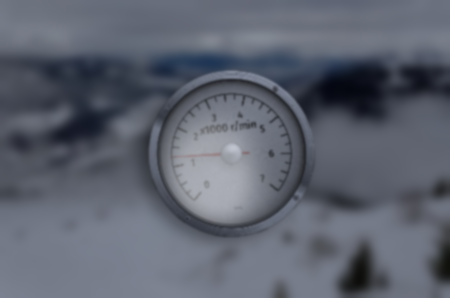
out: **1250** rpm
